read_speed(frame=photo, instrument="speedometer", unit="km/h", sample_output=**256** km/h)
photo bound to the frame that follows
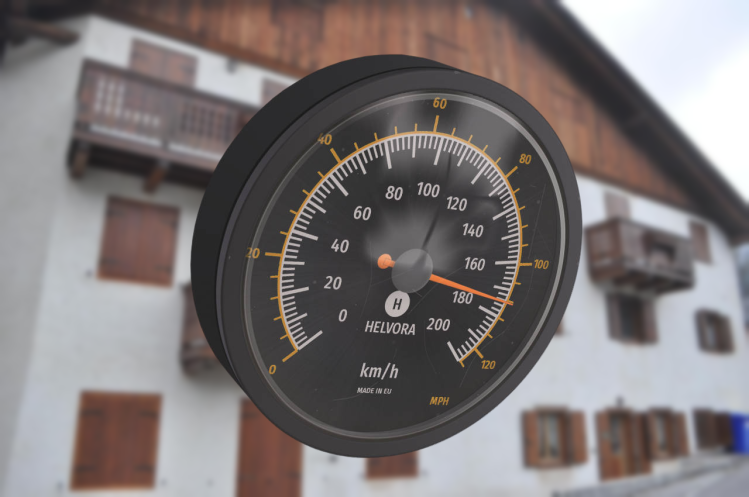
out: **174** km/h
